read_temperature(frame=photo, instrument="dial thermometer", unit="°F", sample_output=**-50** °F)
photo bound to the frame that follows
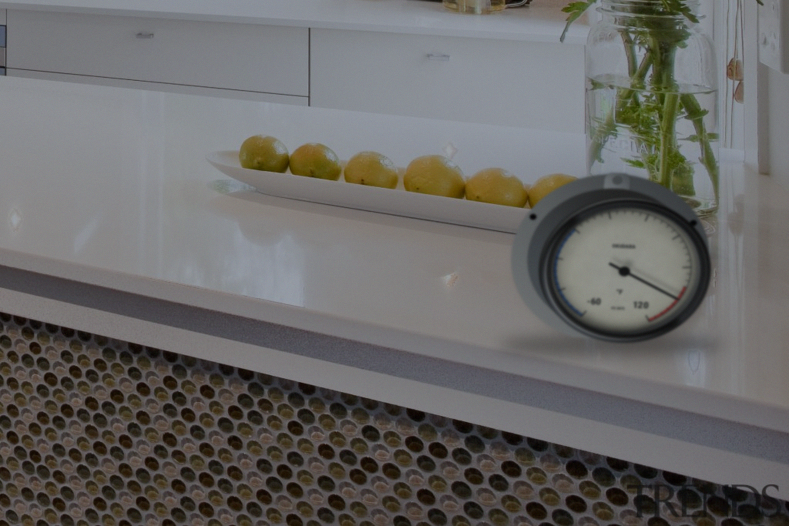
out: **100** °F
